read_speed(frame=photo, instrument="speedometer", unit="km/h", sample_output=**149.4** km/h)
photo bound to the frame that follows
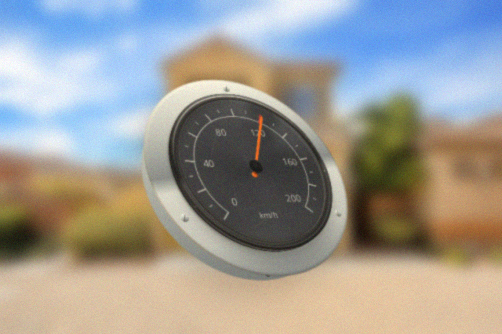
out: **120** km/h
